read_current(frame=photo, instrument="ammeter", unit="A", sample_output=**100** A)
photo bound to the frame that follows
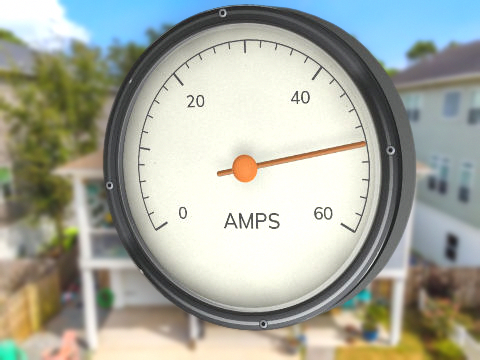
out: **50** A
